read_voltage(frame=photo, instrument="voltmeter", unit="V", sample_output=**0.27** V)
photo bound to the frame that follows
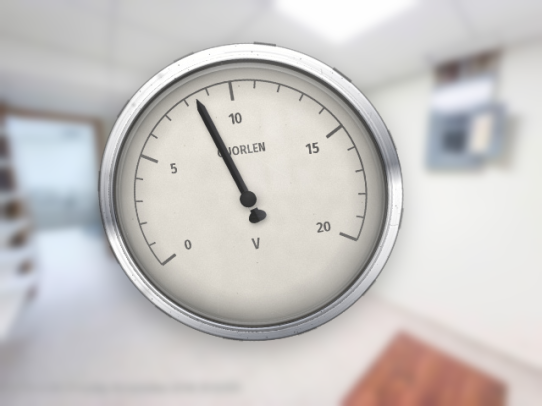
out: **8.5** V
